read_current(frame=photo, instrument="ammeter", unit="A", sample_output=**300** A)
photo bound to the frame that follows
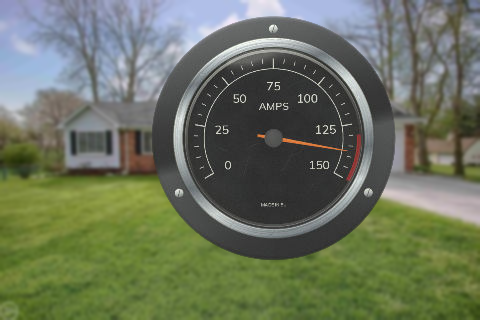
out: **137.5** A
